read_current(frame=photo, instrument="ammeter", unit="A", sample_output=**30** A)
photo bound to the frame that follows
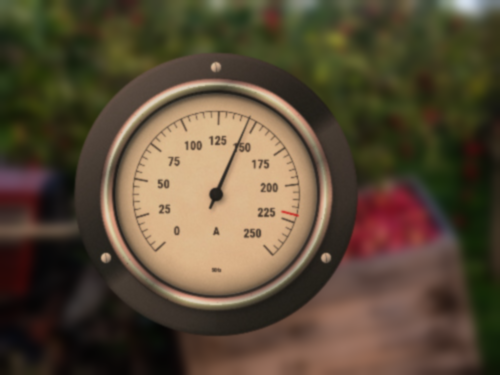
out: **145** A
